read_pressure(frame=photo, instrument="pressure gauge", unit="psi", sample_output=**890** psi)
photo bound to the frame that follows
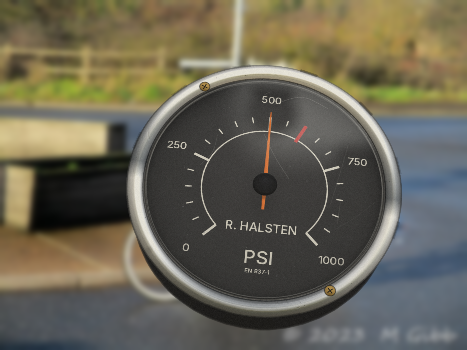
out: **500** psi
